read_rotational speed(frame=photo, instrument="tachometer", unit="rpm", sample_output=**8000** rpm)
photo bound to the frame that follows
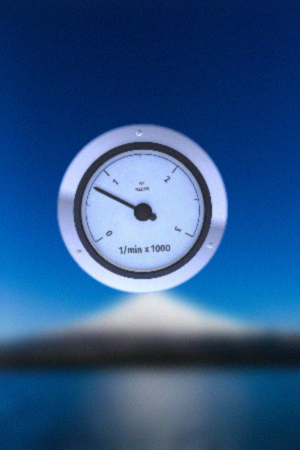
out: **750** rpm
